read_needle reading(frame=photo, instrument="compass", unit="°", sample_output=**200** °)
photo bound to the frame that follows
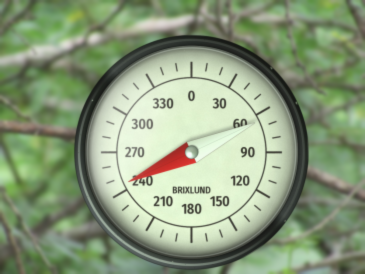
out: **245** °
